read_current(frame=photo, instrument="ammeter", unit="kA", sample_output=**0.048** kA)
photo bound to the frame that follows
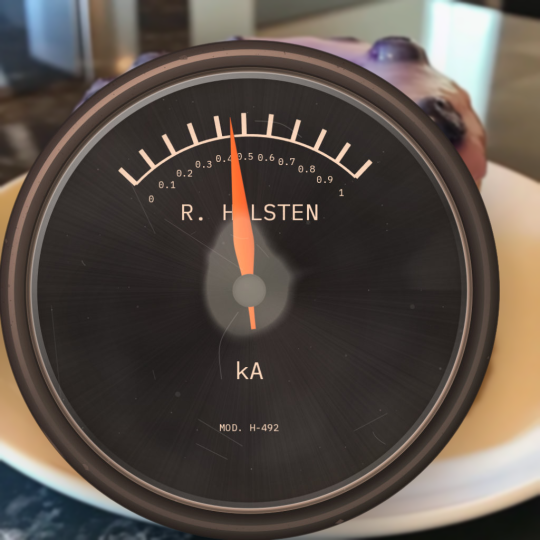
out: **0.45** kA
